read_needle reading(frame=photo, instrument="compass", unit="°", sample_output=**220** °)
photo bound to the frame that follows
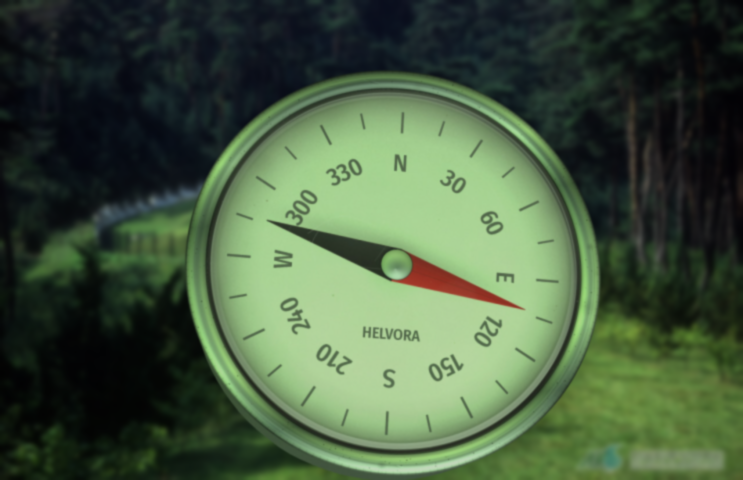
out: **105** °
